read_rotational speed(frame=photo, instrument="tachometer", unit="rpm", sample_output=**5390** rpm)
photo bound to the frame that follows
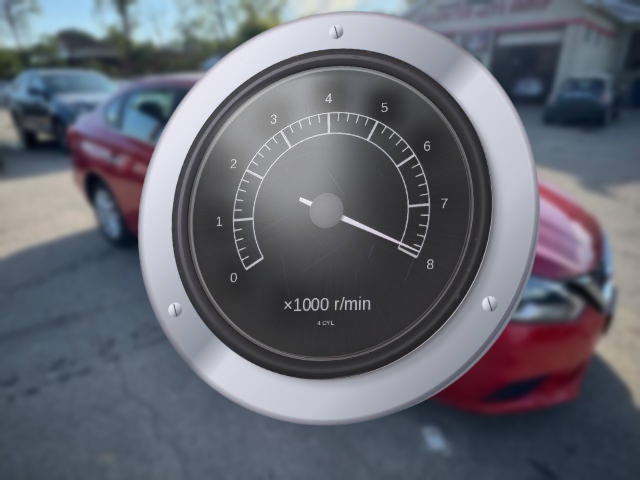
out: **7900** rpm
